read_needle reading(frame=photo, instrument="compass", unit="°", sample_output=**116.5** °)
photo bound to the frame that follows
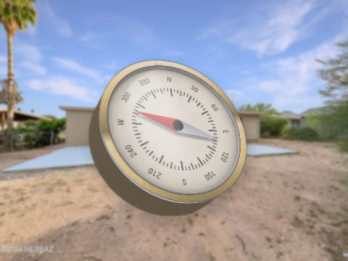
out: **285** °
